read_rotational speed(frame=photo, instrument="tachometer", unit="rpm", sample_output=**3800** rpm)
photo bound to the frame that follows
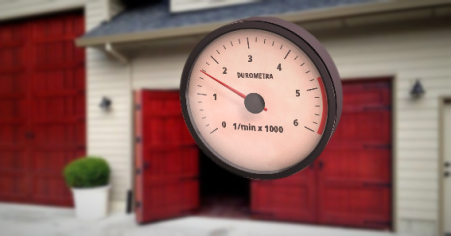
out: **1600** rpm
